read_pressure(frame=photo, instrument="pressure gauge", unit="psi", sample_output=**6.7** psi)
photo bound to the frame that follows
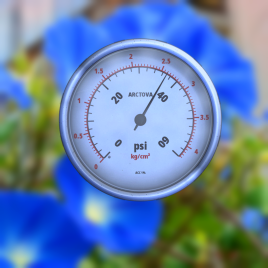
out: **37** psi
